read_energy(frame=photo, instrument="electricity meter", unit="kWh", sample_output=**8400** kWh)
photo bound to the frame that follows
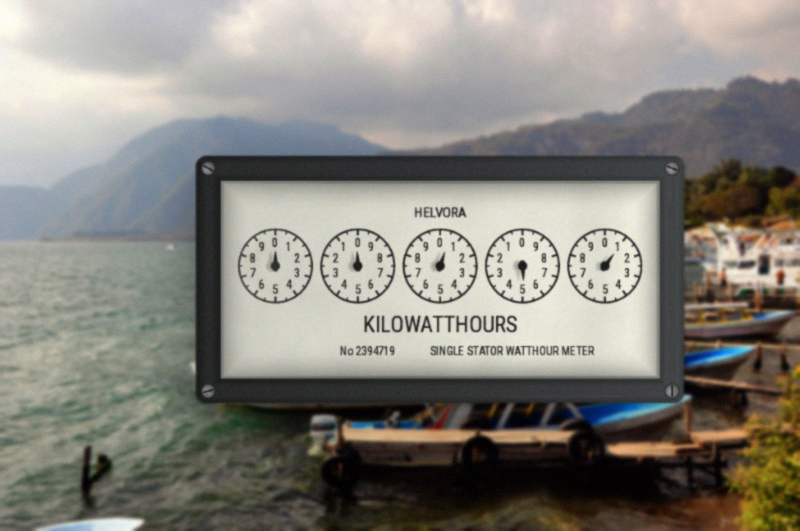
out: **51** kWh
